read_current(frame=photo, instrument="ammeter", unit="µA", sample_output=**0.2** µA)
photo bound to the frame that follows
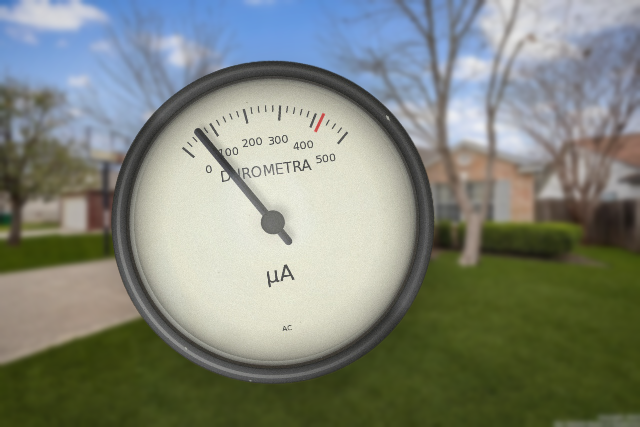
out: **60** µA
